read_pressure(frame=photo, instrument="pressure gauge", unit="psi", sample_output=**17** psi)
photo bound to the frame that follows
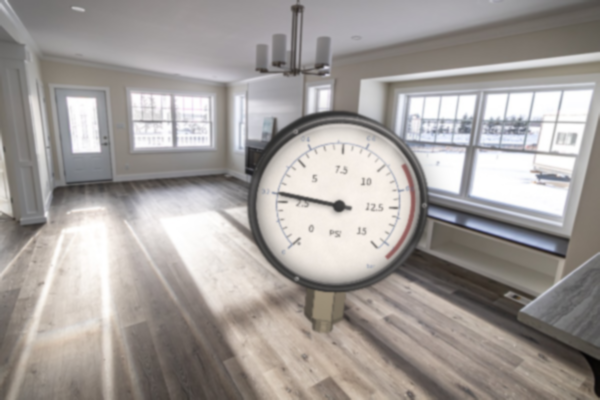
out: **3** psi
